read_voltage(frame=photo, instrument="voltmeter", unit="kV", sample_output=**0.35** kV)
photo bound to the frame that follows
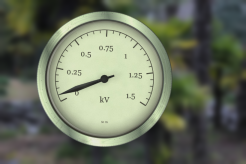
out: **0.05** kV
